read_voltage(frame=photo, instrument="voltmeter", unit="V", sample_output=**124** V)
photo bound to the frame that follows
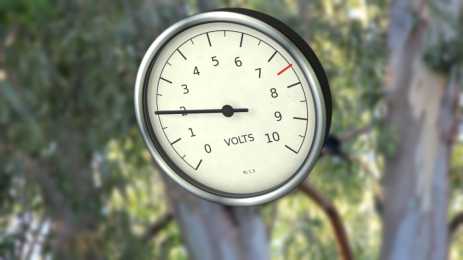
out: **2** V
